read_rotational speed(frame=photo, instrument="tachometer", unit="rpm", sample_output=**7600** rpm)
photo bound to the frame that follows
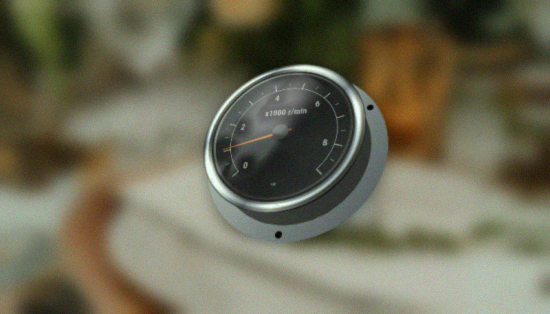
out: **1000** rpm
